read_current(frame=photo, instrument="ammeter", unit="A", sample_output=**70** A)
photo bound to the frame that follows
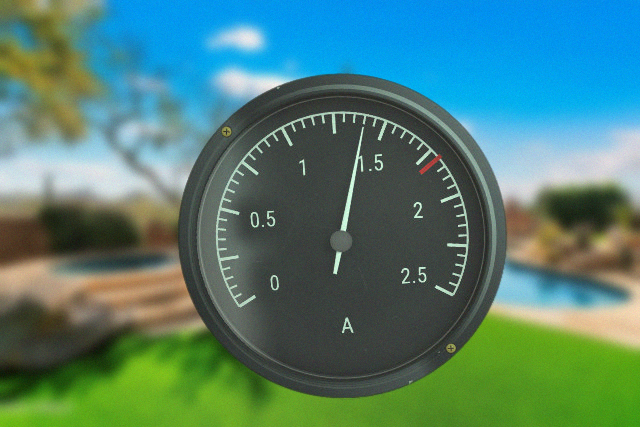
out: **1.4** A
